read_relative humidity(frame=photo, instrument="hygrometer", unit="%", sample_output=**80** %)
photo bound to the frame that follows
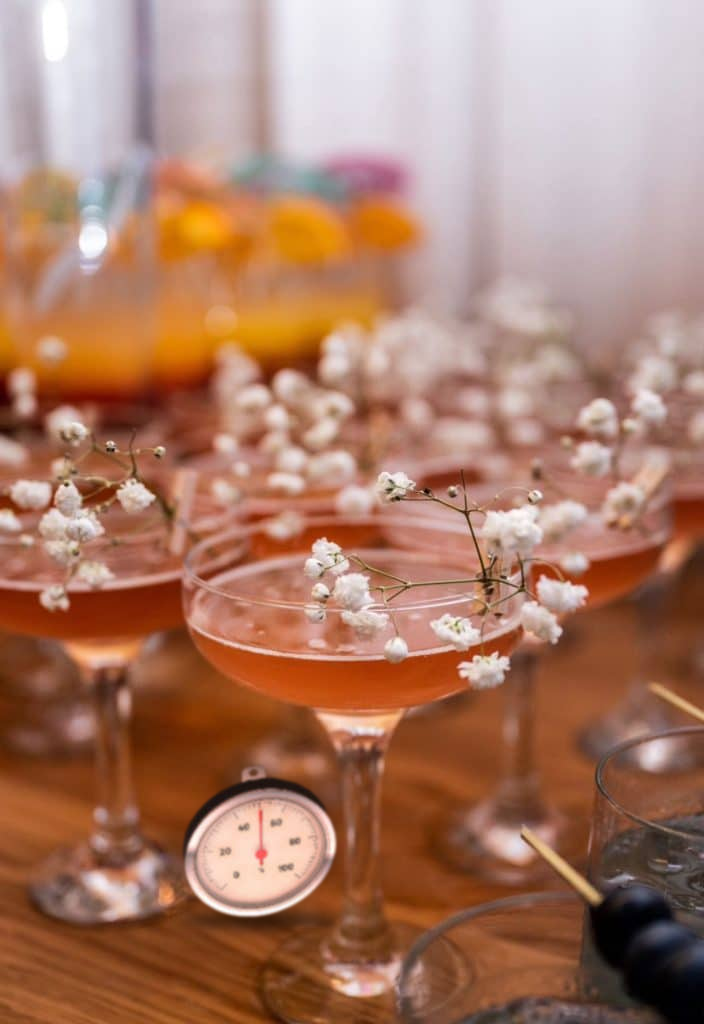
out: **50** %
